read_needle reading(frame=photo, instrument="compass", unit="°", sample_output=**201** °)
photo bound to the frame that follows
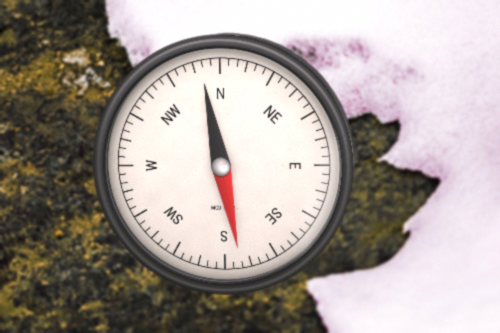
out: **170** °
